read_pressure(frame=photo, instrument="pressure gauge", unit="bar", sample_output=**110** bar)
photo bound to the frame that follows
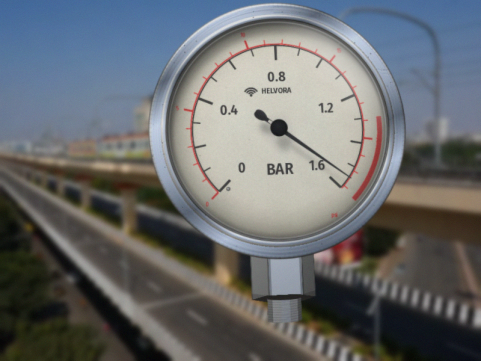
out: **1.55** bar
